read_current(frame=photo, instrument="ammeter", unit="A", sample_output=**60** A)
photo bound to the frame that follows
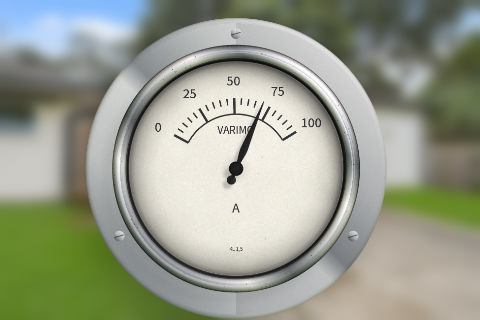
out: **70** A
